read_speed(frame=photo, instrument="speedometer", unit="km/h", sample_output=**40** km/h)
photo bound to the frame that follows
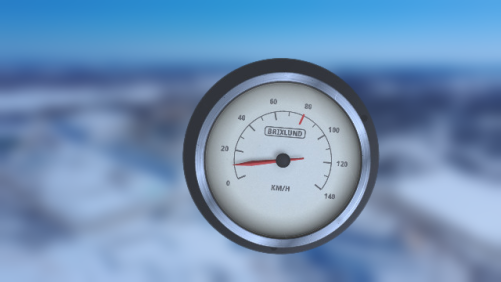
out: **10** km/h
